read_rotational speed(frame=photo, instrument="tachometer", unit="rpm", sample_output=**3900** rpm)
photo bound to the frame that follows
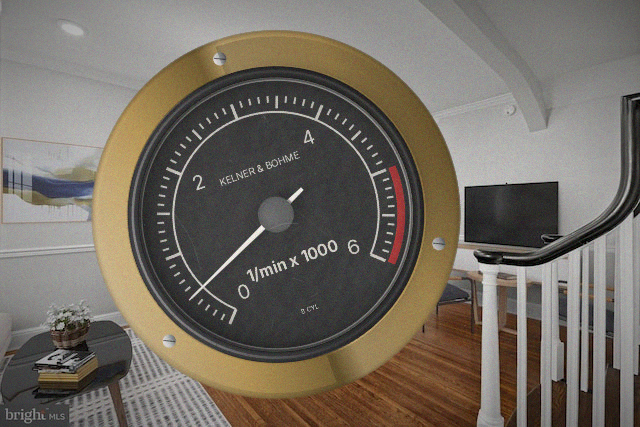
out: **500** rpm
